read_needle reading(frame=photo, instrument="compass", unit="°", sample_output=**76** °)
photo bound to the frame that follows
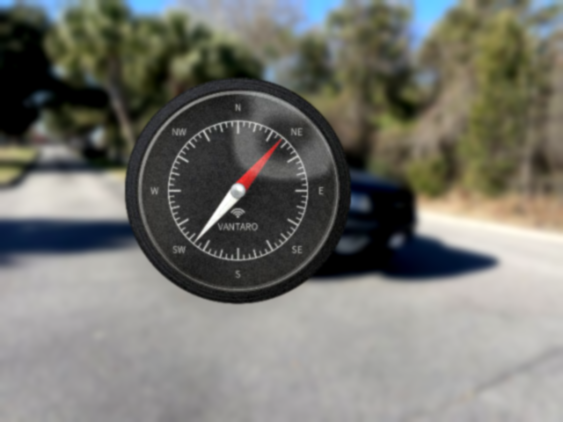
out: **40** °
